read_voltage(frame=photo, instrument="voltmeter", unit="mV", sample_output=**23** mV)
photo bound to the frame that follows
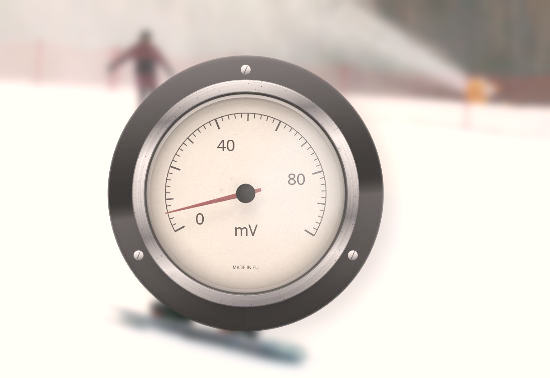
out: **6** mV
